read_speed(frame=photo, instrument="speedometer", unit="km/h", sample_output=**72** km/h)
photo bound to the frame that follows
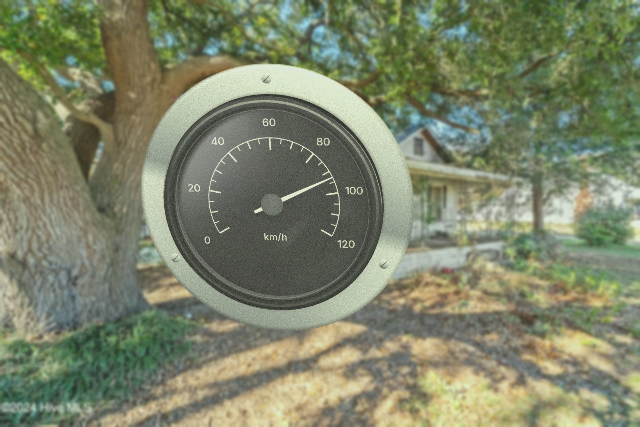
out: **92.5** km/h
